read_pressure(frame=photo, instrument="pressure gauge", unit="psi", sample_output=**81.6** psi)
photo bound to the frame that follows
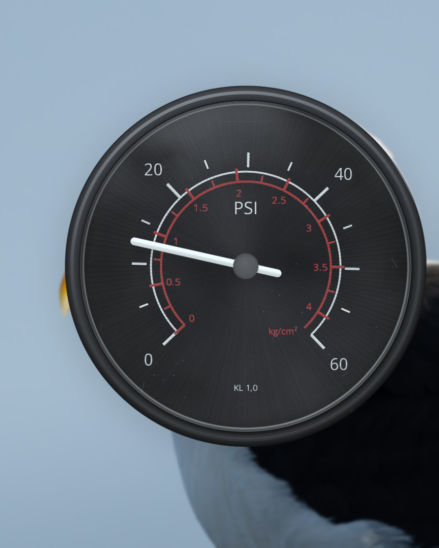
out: **12.5** psi
